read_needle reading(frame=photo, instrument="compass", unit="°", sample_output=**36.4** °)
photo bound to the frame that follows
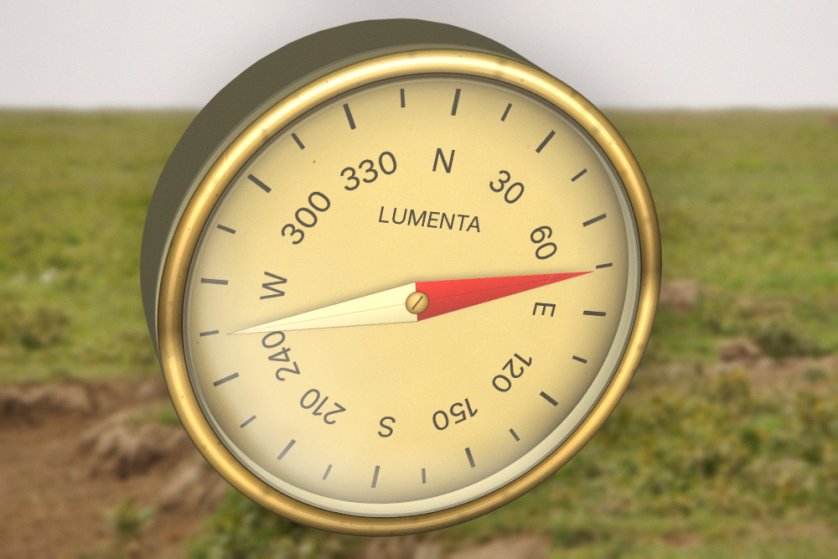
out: **75** °
